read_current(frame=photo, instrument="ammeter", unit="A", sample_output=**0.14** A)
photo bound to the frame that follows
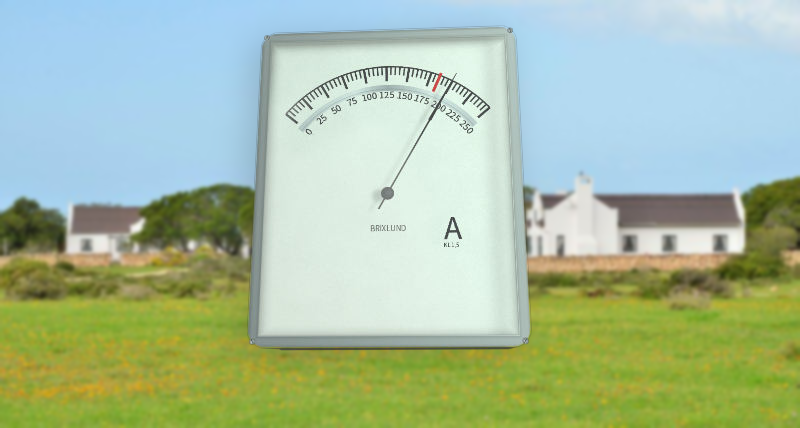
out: **200** A
